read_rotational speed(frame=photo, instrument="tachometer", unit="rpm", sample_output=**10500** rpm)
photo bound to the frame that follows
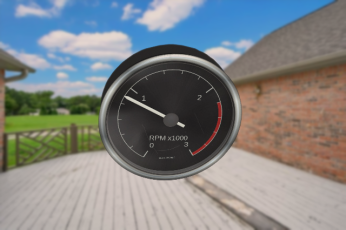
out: **900** rpm
